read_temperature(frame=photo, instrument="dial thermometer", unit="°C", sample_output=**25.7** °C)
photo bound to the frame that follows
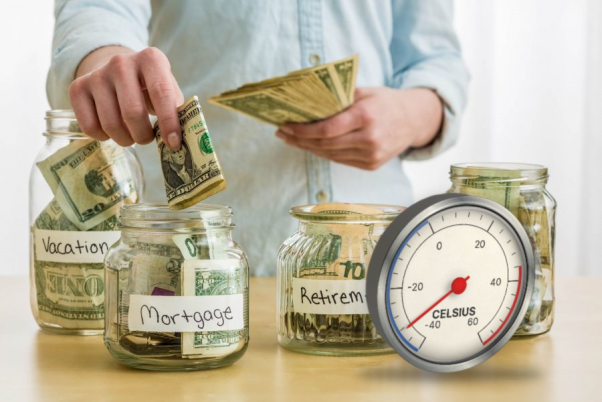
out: **-32** °C
